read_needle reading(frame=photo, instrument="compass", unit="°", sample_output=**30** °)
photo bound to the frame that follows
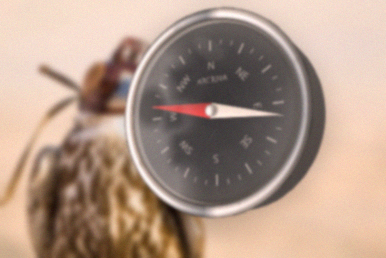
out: **280** °
